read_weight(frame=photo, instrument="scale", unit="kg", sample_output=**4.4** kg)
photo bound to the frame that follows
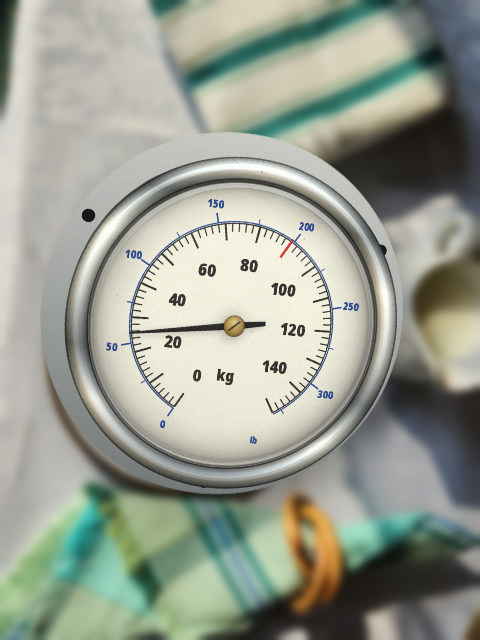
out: **26** kg
